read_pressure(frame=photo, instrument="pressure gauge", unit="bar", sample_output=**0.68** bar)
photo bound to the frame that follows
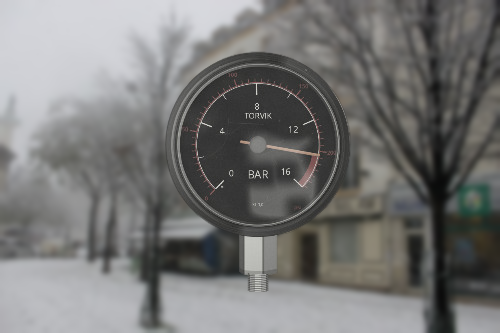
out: **14** bar
